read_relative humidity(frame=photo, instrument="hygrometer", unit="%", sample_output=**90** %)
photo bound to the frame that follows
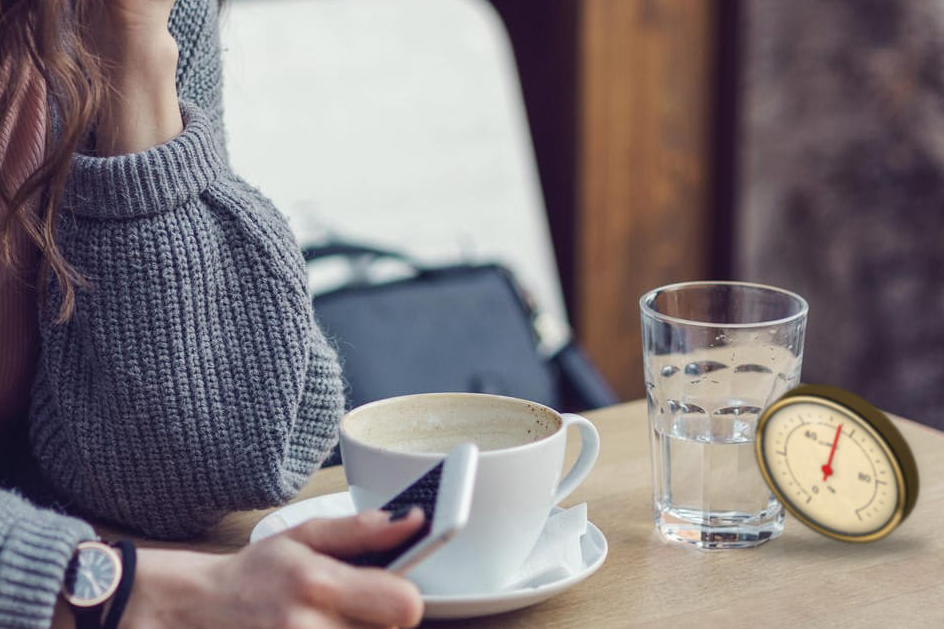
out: **56** %
